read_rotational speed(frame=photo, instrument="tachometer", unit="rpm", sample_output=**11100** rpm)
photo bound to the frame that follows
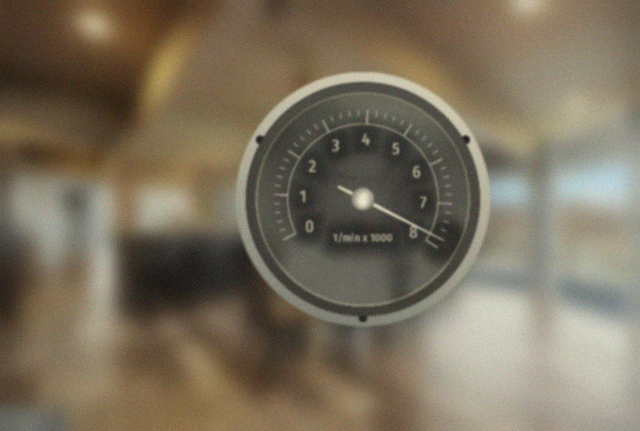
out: **7800** rpm
